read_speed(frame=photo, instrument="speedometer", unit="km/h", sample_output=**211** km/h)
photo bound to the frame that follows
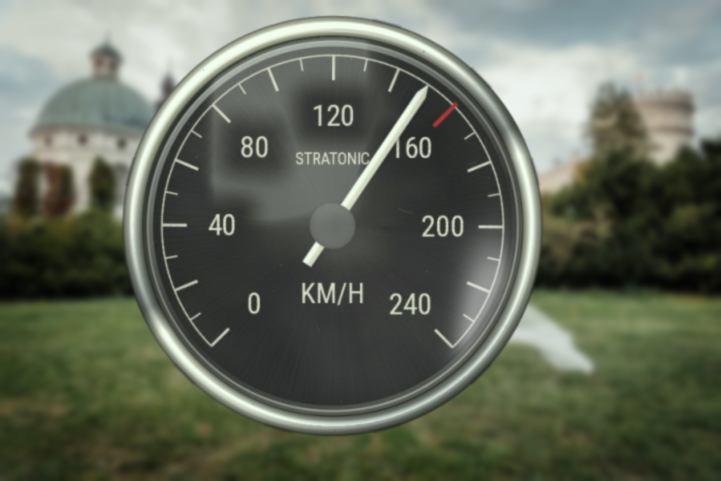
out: **150** km/h
